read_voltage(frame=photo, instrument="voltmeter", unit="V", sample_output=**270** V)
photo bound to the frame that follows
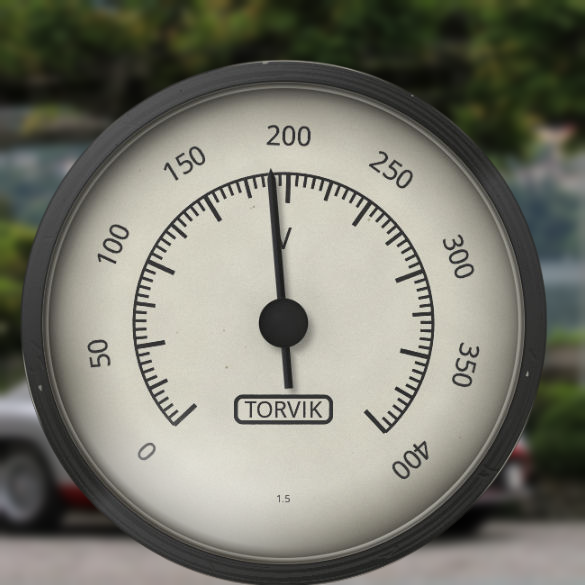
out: **190** V
